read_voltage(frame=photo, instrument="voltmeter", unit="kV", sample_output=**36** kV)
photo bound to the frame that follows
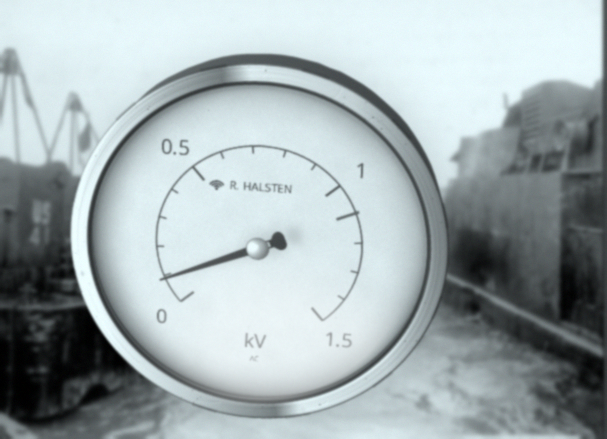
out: **0.1** kV
